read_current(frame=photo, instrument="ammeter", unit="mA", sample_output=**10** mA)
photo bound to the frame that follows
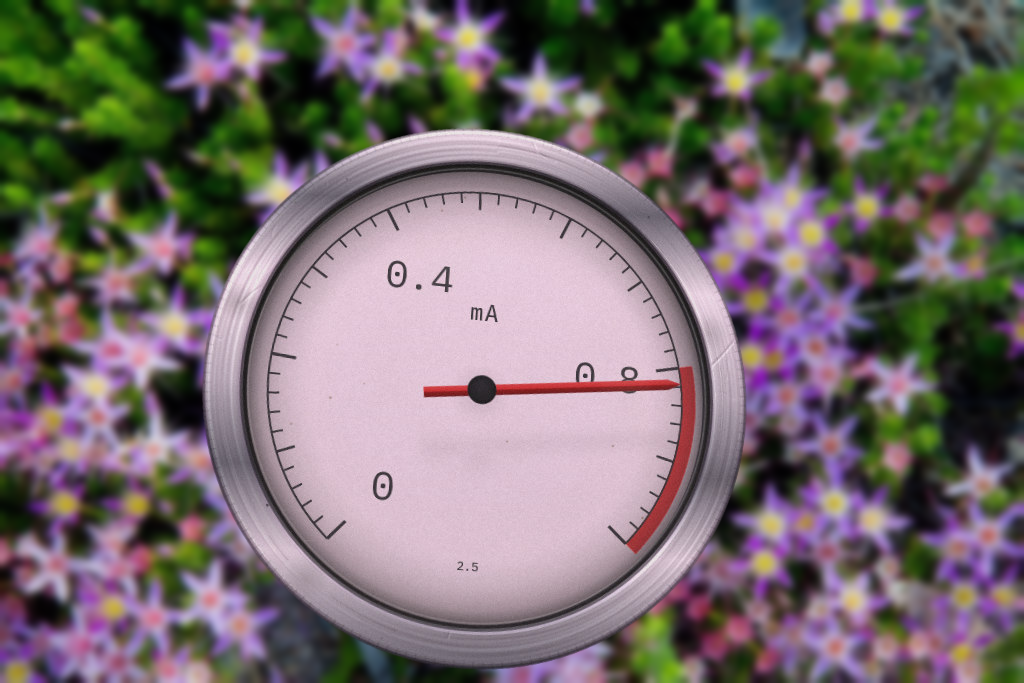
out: **0.82** mA
